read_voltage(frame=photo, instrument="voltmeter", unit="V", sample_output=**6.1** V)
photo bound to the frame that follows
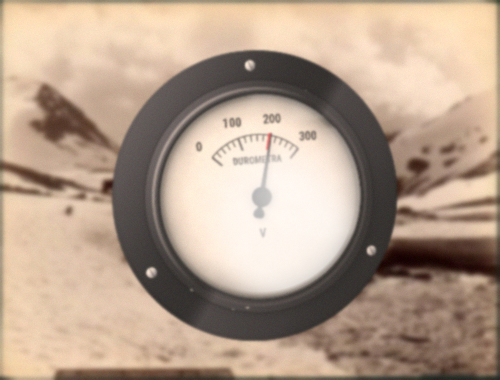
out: **200** V
